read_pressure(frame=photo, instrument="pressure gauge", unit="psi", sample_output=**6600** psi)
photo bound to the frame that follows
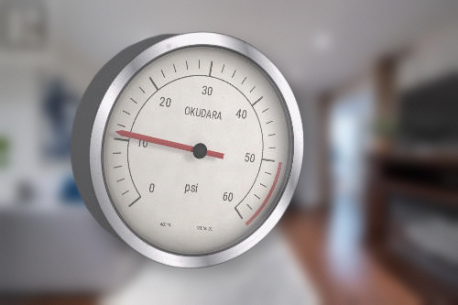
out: **11** psi
